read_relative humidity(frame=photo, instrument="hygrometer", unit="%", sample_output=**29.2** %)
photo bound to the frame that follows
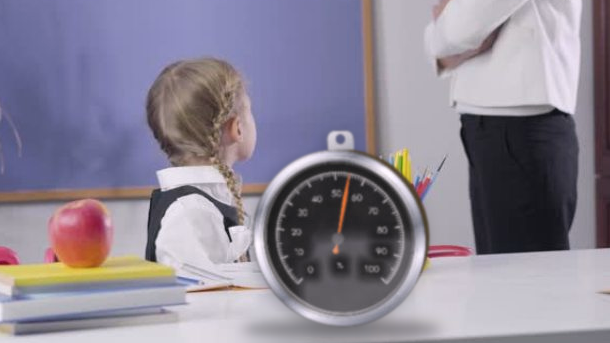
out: **55** %
